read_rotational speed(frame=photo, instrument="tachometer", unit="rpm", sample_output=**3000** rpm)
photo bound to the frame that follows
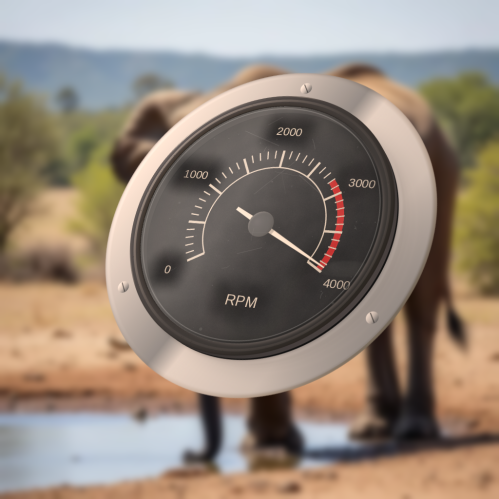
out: **3950** rpm
